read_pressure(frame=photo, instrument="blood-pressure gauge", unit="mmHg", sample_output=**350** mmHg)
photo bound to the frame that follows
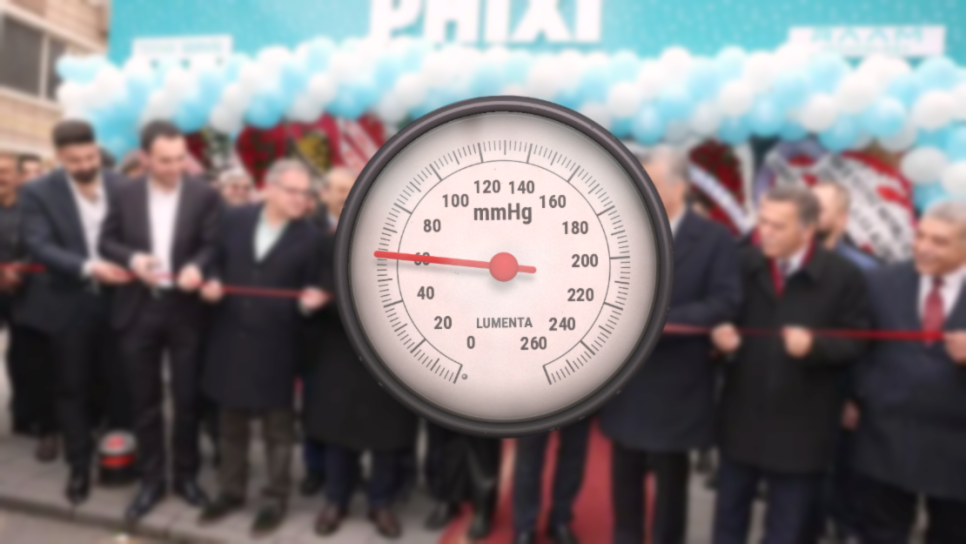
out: **60** mmHg
